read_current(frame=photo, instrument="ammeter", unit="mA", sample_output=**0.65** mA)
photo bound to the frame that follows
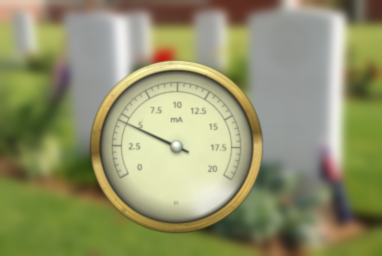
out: **4.5** mA
